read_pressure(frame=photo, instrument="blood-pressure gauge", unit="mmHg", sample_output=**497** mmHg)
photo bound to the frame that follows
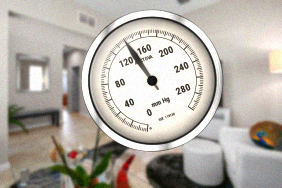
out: **140** mmHg
